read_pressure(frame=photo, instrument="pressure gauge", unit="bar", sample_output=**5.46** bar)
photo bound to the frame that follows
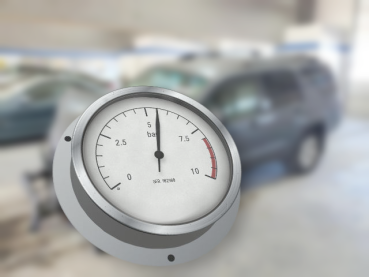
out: **5.5** bar
